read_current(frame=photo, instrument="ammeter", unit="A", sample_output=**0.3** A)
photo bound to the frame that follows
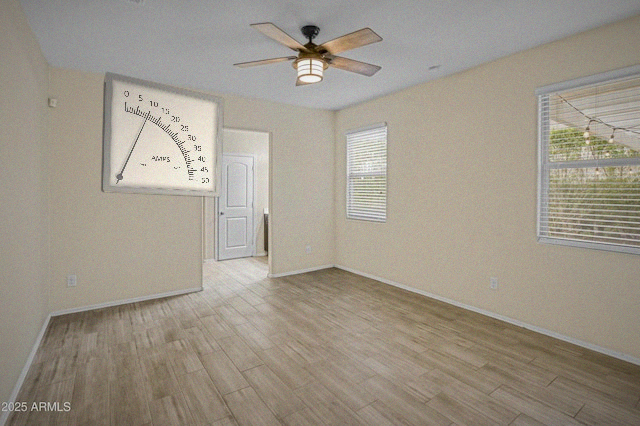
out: **10** A
